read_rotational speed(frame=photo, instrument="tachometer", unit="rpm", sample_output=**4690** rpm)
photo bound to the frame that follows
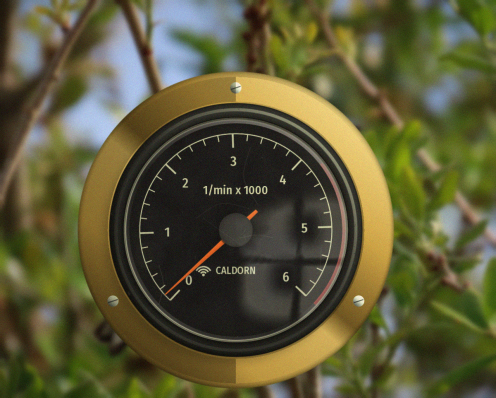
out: **100** rpm
